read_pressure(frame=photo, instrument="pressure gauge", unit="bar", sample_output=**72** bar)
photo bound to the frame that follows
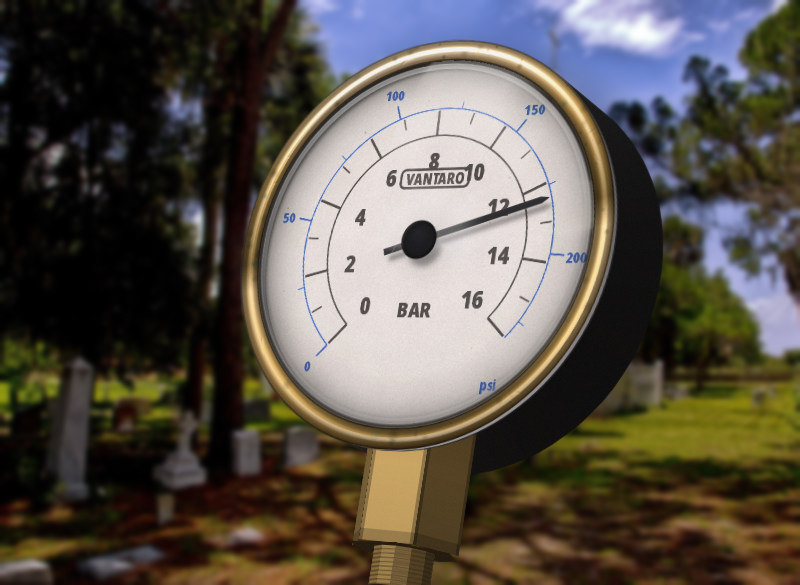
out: **12.5** bar
